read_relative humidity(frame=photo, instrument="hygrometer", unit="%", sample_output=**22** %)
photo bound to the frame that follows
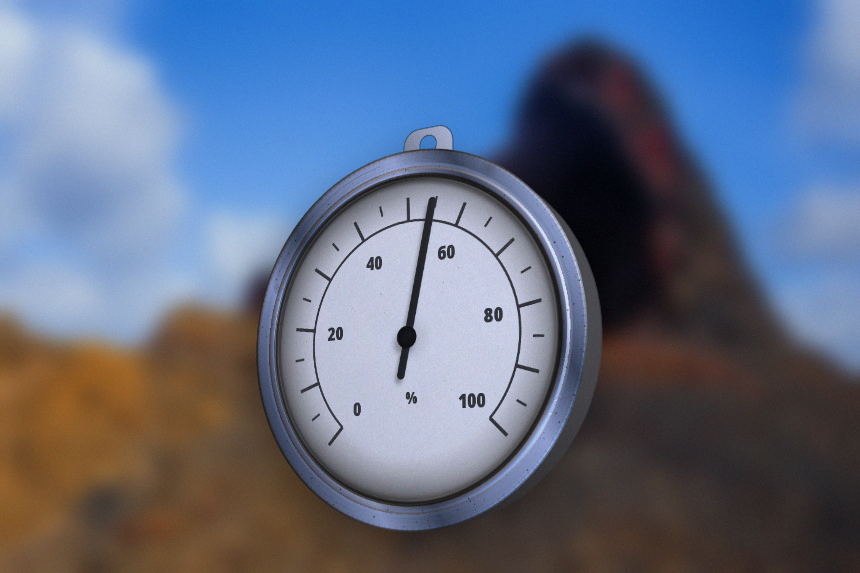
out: **55** %
